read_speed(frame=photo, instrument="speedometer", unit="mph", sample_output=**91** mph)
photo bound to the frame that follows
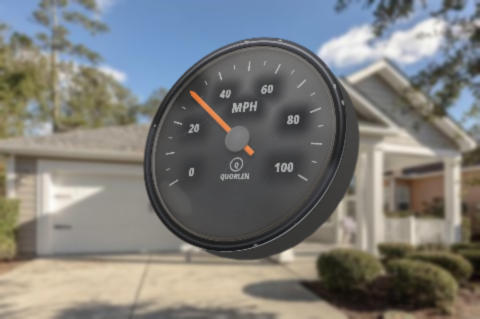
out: **30** mph
